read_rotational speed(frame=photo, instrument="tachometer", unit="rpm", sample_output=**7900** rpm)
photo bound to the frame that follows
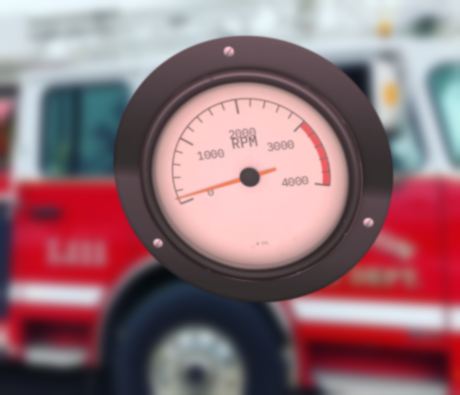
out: **100** rpm
